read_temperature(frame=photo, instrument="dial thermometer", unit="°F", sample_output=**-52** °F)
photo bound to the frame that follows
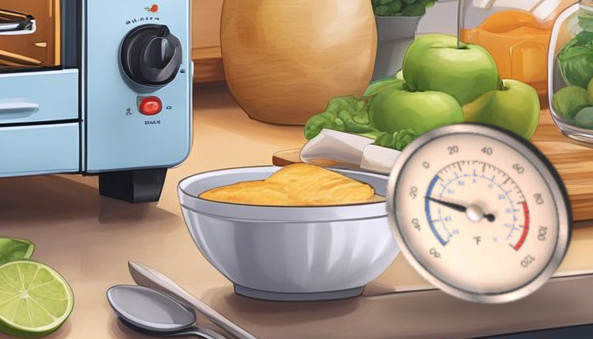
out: **-20** °F
